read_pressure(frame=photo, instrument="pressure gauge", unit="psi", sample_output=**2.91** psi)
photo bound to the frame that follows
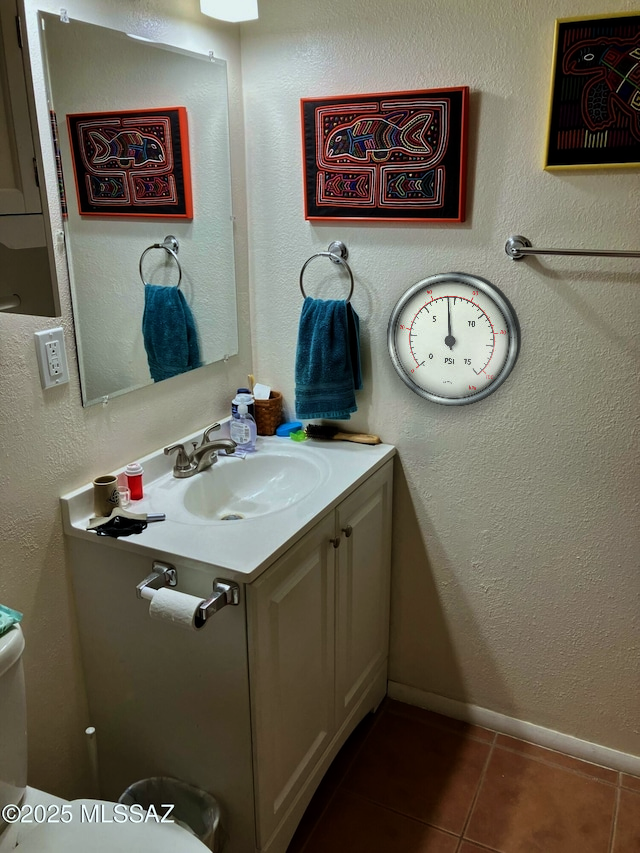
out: **7** psi
